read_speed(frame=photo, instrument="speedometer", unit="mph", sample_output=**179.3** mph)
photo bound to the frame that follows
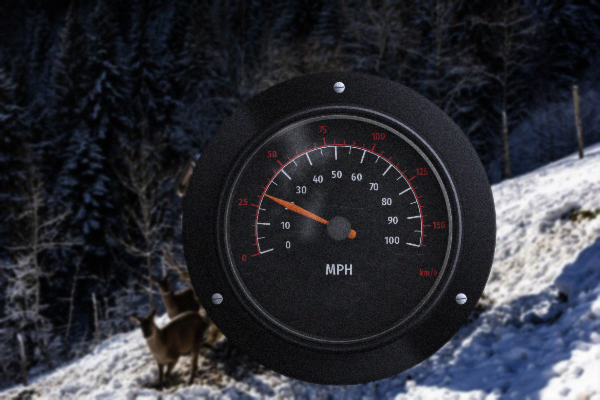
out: **20** mph
